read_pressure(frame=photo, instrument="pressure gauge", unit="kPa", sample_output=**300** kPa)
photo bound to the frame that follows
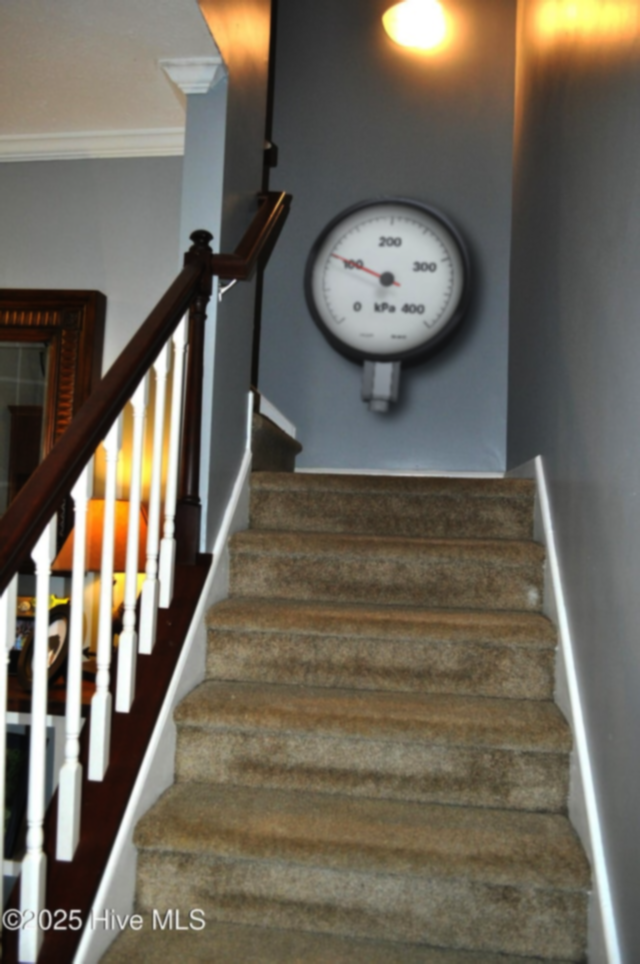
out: **100** kPa
